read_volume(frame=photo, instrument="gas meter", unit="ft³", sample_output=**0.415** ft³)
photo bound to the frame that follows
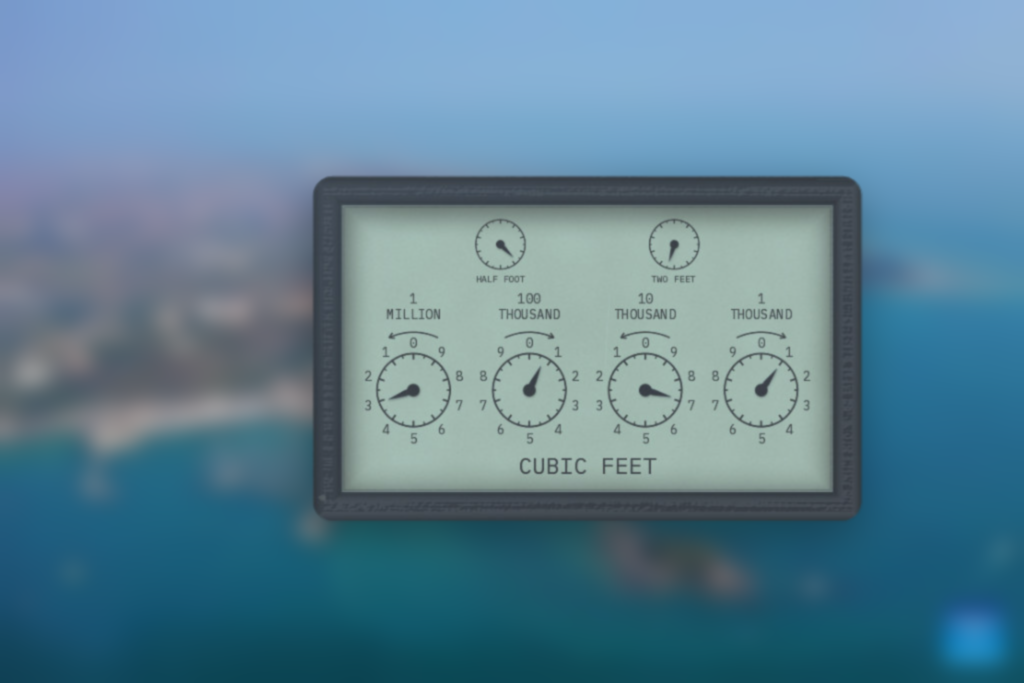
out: **307100** ft³
